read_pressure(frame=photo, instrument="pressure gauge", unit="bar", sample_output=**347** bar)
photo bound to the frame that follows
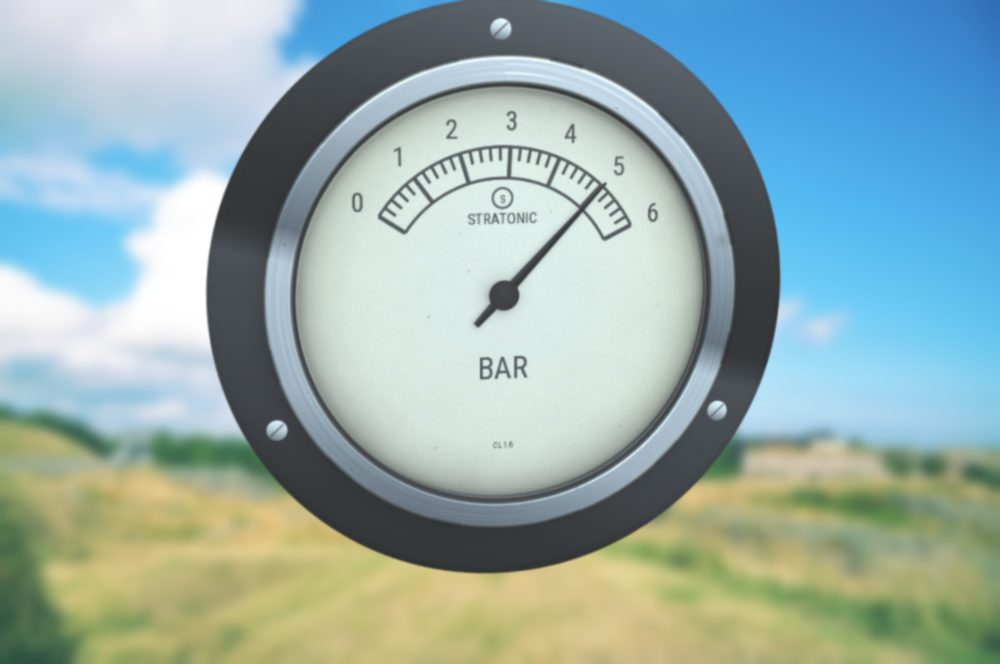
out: **5** bar
